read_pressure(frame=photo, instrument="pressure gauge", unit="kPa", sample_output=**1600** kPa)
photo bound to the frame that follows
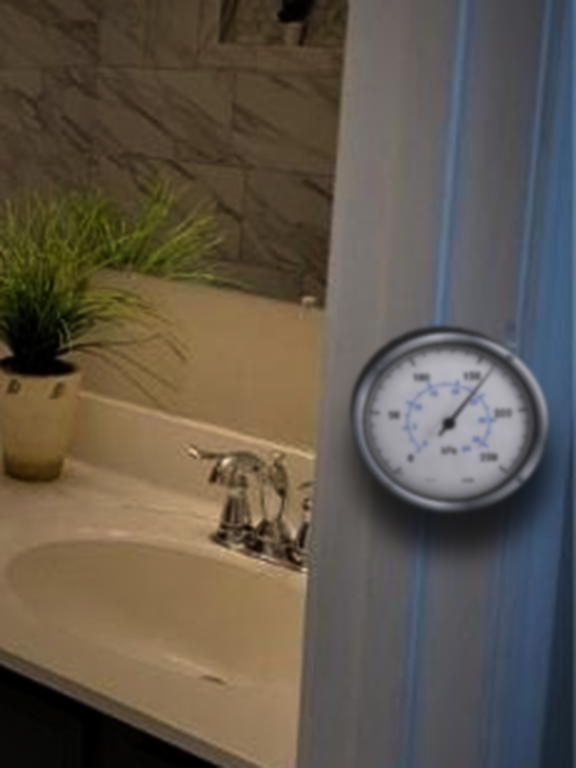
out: **160** kPa
